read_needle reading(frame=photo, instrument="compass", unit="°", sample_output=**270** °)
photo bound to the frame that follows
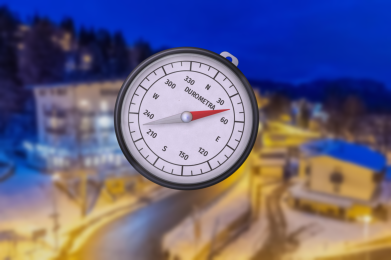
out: **45** °
